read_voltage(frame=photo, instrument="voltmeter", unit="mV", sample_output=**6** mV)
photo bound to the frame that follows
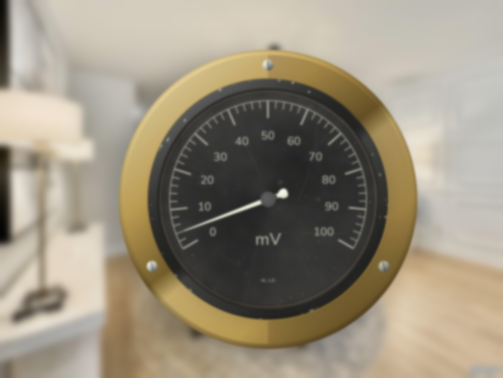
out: **4** mV
